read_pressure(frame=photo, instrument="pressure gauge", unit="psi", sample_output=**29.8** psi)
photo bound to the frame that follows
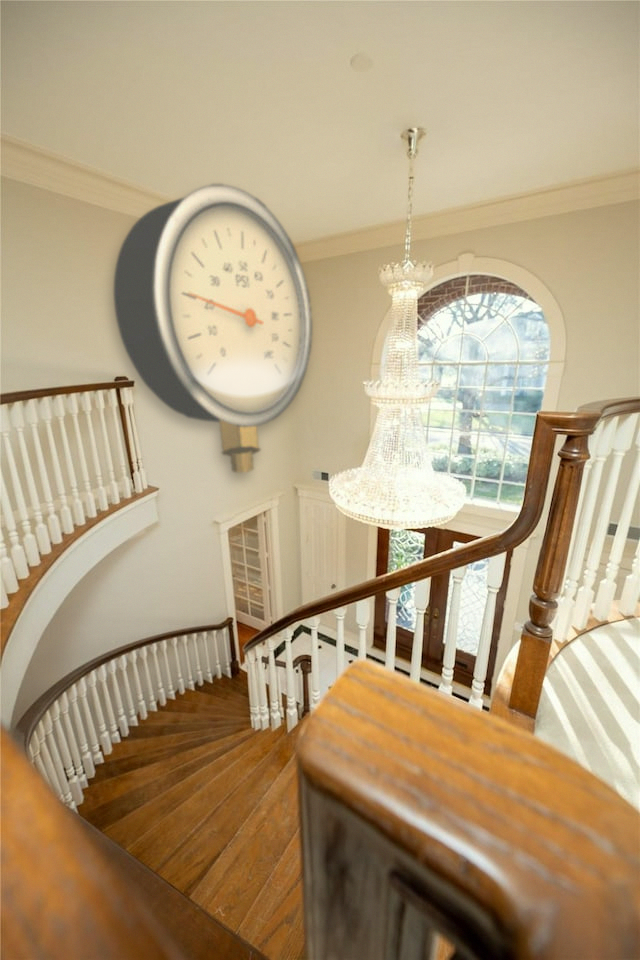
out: **20** psi
